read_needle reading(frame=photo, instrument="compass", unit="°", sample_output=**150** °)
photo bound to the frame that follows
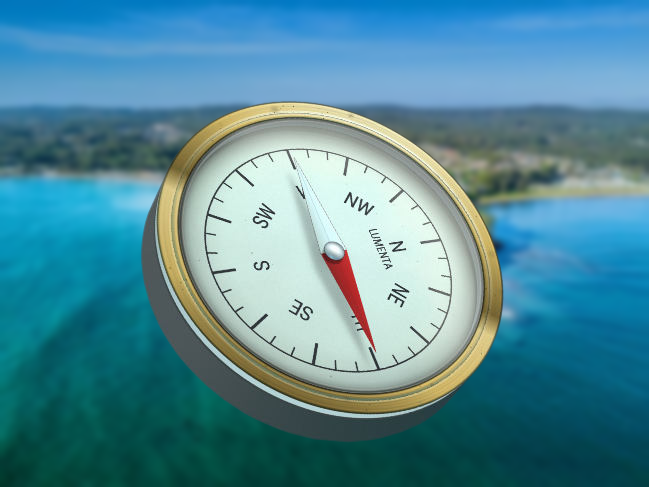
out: **90** °
